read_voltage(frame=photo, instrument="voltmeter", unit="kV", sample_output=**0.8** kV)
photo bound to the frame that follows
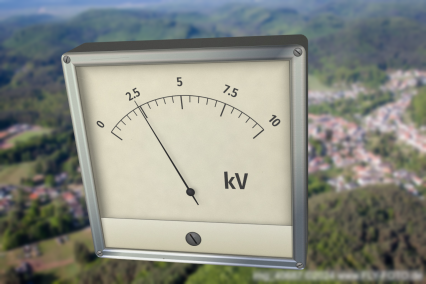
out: **2.5** kV
